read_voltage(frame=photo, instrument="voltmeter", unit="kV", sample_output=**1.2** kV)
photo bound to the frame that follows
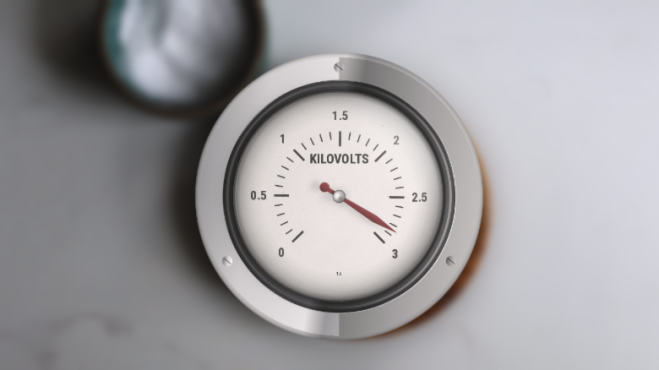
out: **2.85** kV
